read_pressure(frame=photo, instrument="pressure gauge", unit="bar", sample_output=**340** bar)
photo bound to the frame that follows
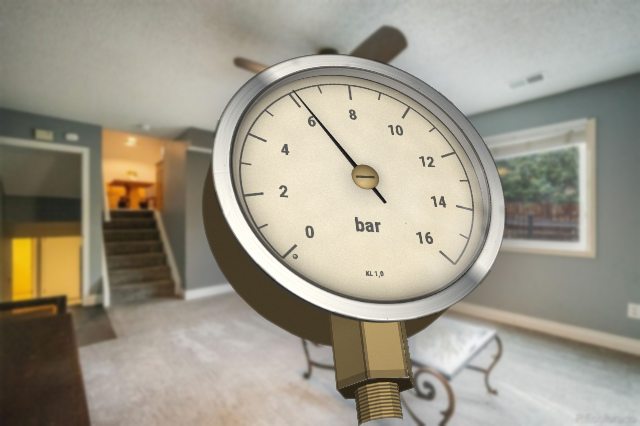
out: **6** bar
